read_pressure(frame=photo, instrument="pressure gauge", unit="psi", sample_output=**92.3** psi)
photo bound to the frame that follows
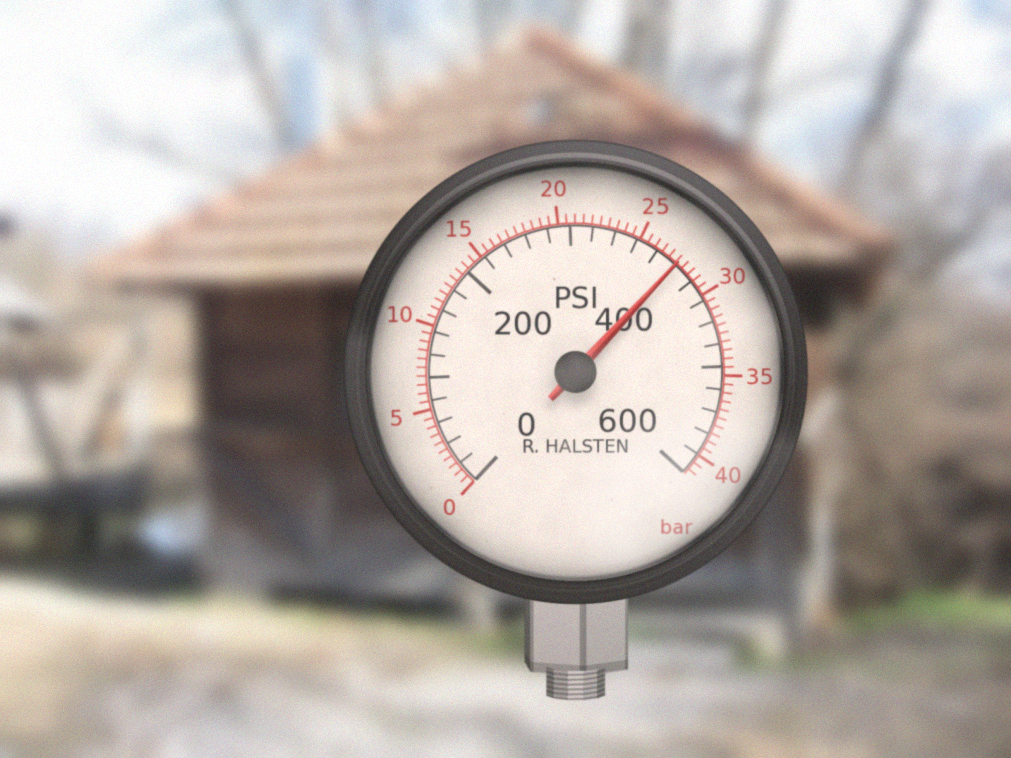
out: **400** psi
